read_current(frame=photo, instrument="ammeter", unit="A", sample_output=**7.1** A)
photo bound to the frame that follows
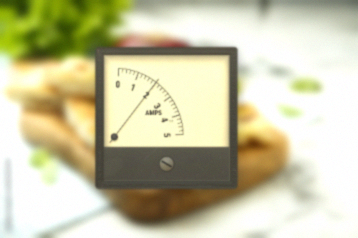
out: **2** A
